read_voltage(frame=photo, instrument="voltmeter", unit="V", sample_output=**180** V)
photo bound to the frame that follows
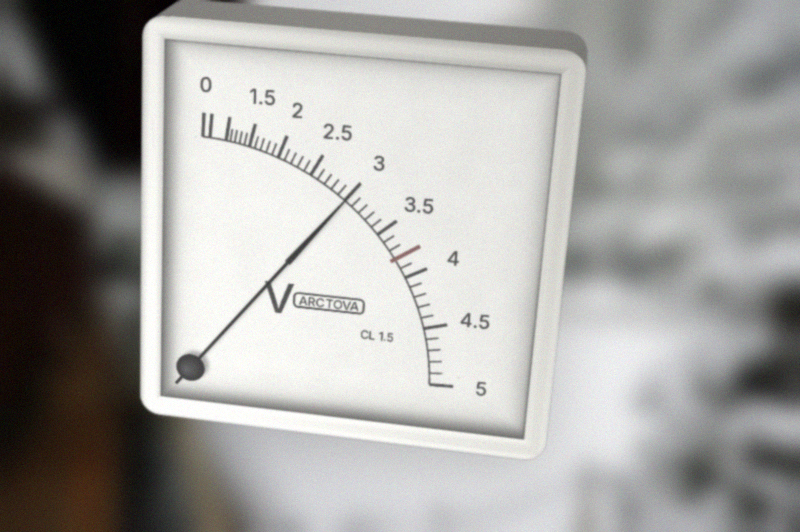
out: **3** V
